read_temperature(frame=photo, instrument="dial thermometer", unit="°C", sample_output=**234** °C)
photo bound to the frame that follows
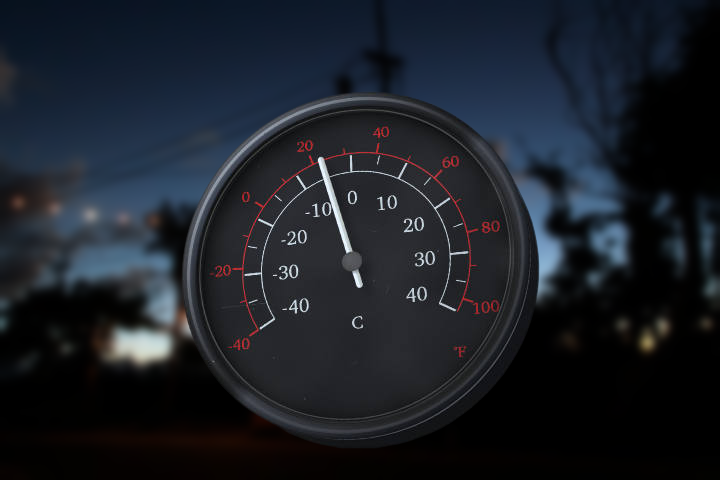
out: **-5** °C
